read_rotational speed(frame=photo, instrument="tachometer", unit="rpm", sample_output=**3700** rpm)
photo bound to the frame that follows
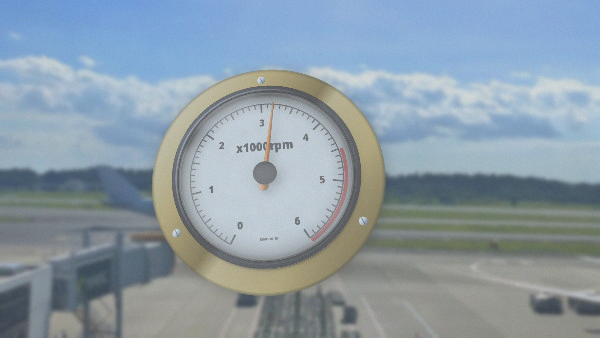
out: **3200** rpm
